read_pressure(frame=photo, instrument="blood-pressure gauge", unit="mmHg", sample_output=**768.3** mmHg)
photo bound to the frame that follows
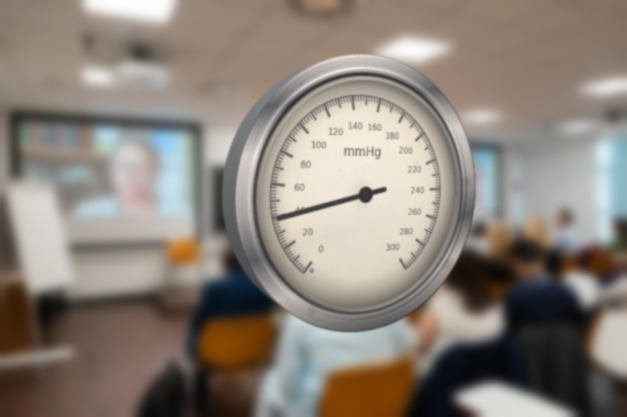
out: **40** mmHg
